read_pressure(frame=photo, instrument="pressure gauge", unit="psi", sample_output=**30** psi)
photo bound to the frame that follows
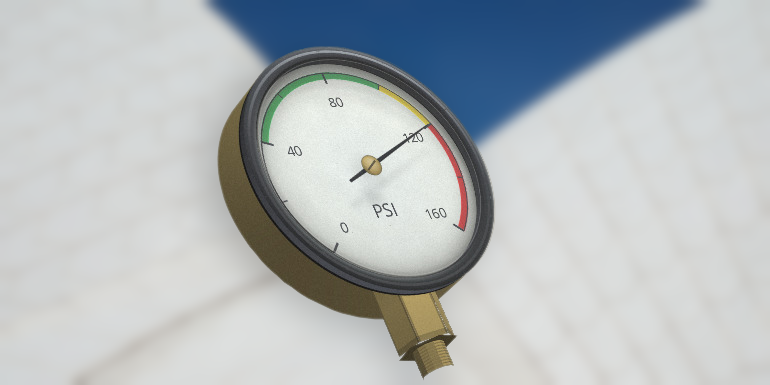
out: **120** psi
